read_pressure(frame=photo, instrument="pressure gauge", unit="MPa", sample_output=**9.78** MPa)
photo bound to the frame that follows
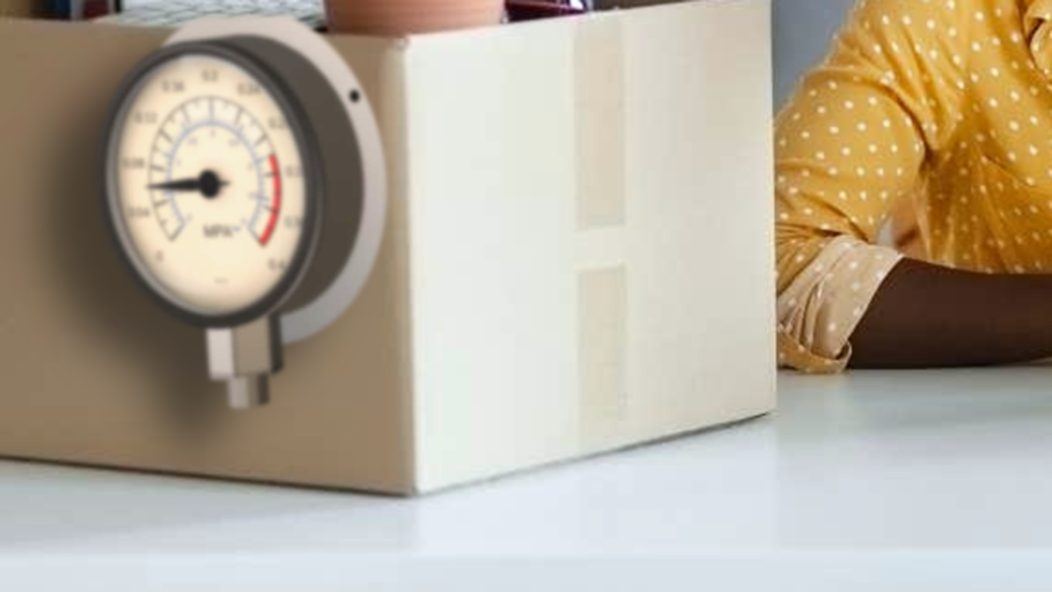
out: **0.06** MPa
